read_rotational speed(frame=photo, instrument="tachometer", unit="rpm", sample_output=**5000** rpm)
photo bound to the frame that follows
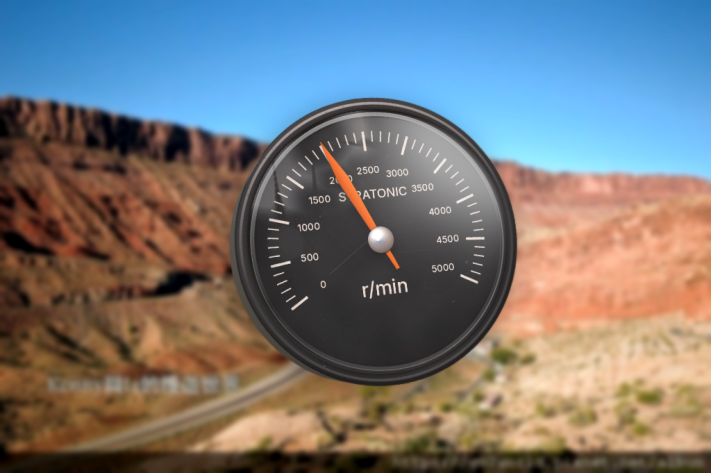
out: **2000** rpm
